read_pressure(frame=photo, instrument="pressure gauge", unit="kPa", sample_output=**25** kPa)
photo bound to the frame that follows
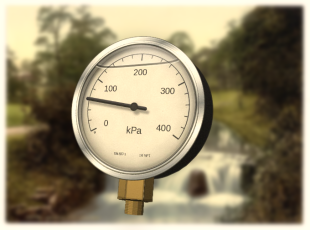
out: **60** kPa
